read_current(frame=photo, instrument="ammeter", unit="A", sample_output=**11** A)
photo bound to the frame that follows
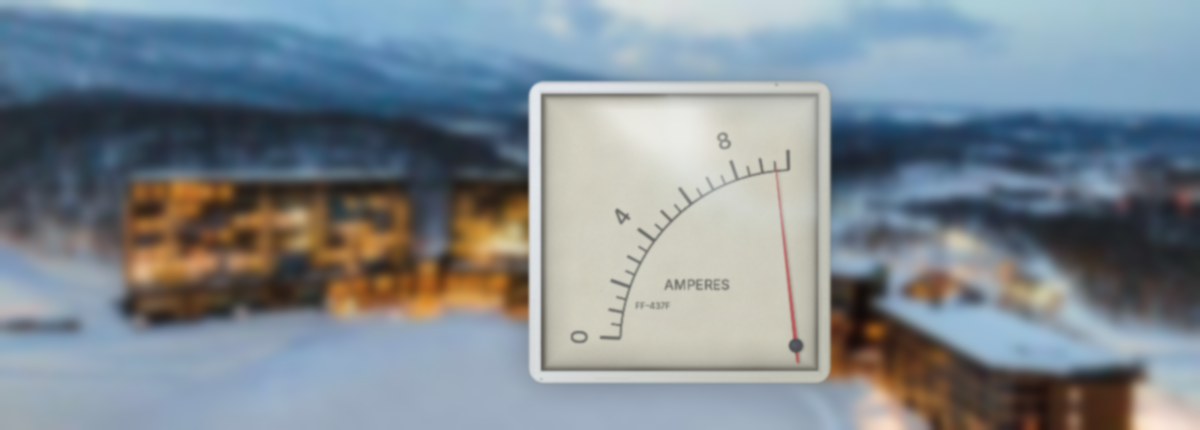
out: **9.5** A
